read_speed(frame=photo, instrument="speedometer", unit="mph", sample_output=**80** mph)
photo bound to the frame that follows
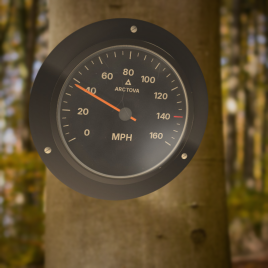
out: **37.5** mph
